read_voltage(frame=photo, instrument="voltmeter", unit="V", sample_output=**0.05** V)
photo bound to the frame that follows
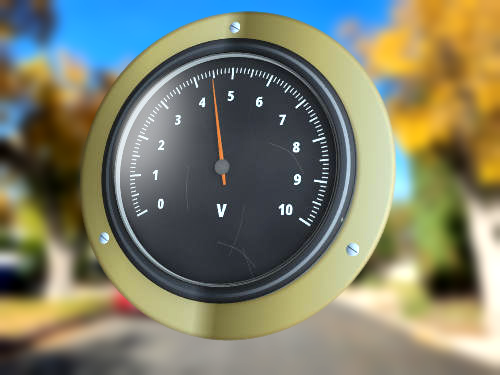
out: **4.5** V
